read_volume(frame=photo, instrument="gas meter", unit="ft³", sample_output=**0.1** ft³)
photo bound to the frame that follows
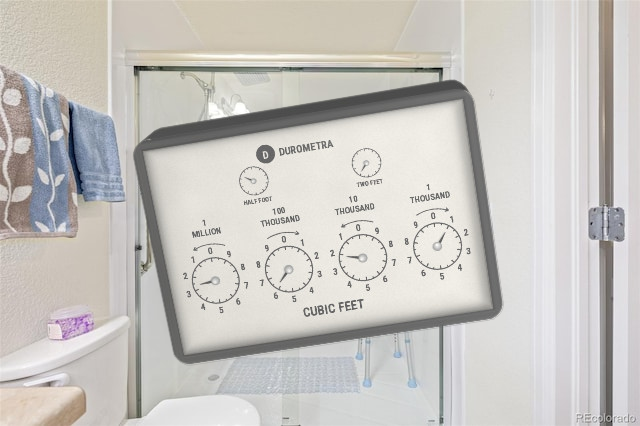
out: **262100** ft³
